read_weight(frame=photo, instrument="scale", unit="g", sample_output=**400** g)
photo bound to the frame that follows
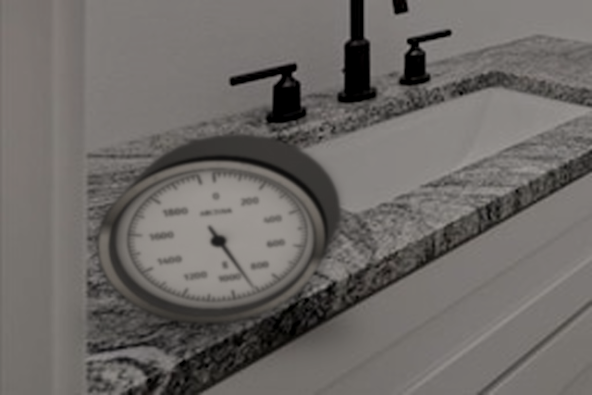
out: **900** g
